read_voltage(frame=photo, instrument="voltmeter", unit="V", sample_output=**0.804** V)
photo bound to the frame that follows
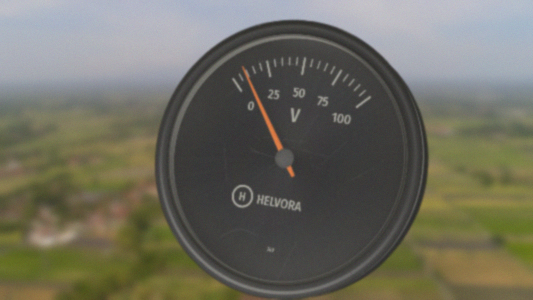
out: **10** V
